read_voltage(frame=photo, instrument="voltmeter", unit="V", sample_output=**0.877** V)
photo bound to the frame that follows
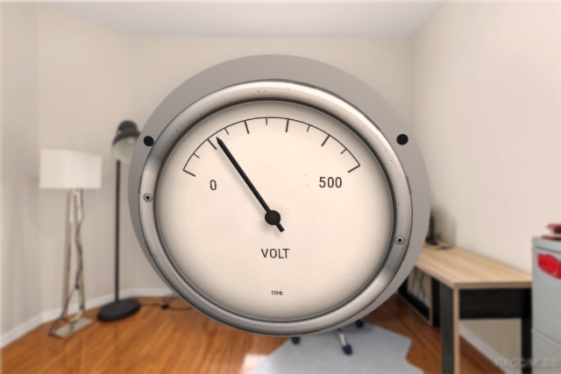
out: **125** V
